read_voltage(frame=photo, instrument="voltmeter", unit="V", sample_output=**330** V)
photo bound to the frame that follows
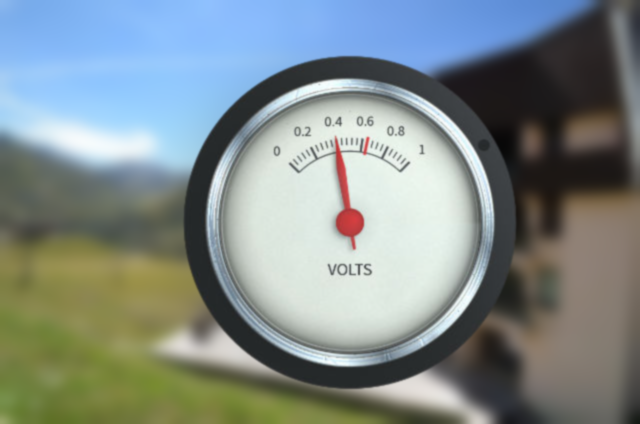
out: **0.4** V
